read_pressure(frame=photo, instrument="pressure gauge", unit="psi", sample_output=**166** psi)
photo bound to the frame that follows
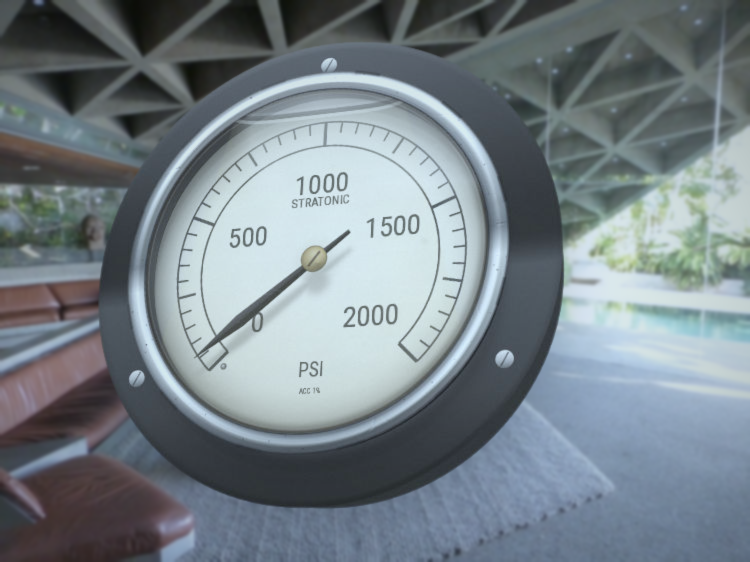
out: **50** psi
